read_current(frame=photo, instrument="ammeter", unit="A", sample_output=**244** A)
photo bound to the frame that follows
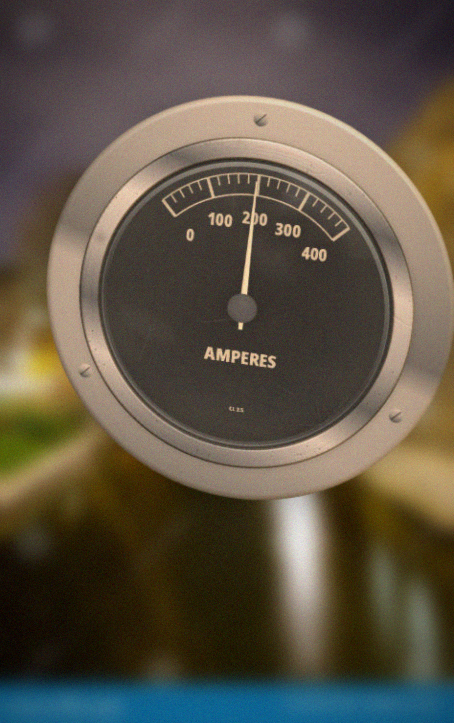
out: **200** A
